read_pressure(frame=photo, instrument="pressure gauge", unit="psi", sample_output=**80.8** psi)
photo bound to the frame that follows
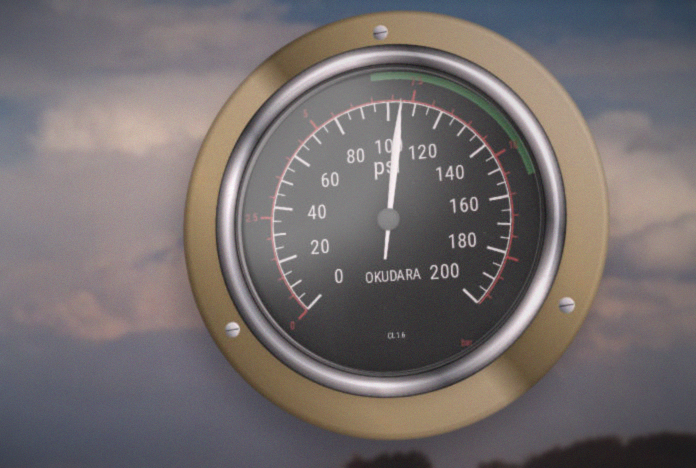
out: **105** psi
